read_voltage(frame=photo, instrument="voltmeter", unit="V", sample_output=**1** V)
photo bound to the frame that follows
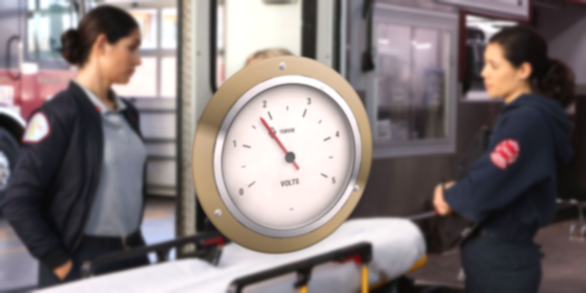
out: **1.75** V
